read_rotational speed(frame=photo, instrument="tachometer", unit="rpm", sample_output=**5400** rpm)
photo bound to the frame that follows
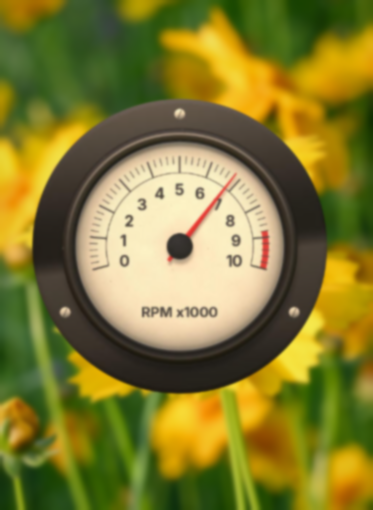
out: **6800** rpm
